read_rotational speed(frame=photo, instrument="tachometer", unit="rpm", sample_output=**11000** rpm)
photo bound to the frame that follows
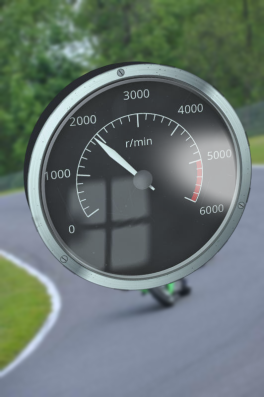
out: **1900** rpm
